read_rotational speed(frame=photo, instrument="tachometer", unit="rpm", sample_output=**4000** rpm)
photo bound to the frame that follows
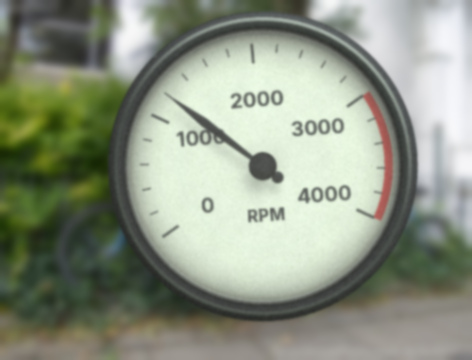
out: **1200** rpm
